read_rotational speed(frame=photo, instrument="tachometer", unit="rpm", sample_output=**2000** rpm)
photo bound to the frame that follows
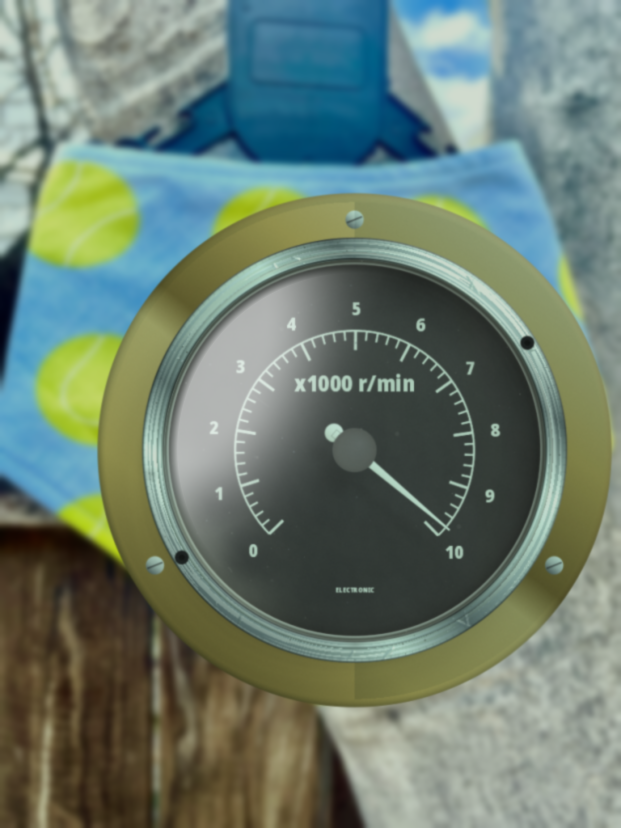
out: **9800** rpm
